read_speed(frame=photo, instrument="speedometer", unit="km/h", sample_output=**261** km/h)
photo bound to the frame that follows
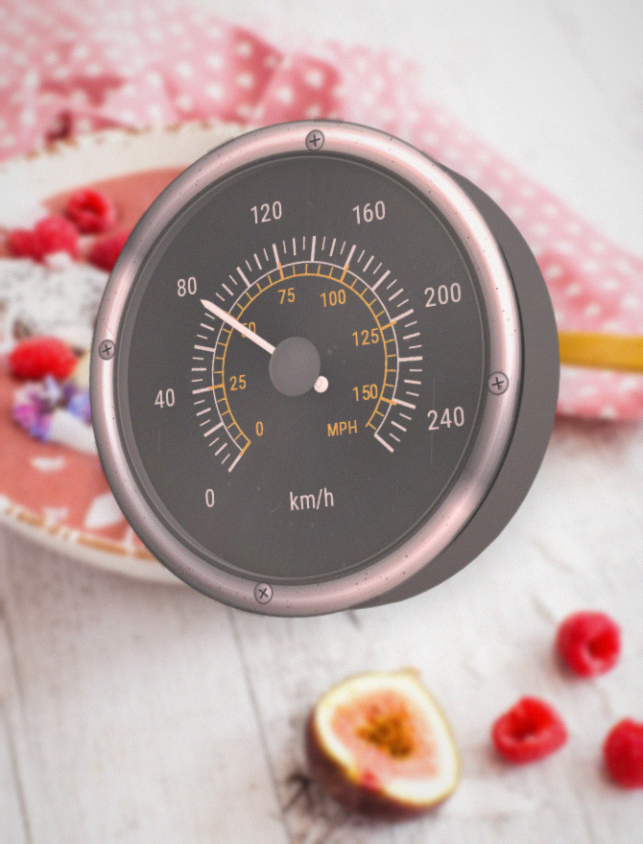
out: **80** km/h
